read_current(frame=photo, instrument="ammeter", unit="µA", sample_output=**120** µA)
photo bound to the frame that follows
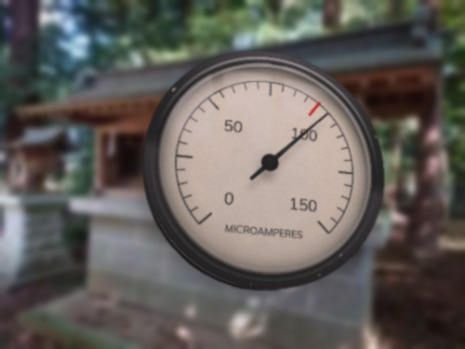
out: **100** µA
